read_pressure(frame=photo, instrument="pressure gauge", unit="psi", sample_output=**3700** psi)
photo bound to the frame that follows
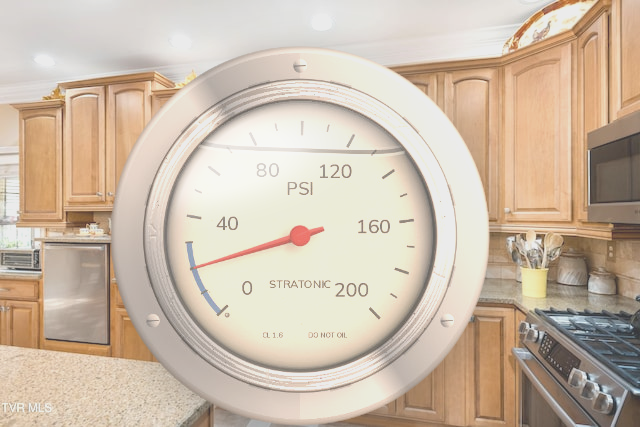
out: **20** psi
